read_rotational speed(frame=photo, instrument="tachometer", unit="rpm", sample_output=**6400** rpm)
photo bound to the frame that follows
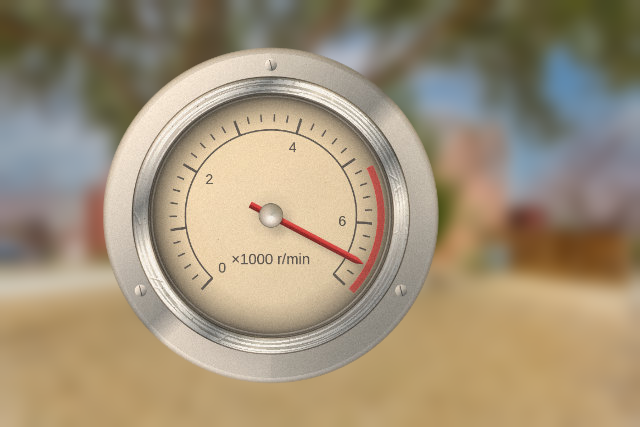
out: **6600** rpm
